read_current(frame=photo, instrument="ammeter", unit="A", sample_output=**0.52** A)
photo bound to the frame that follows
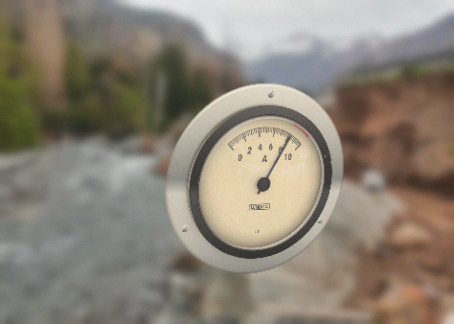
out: **8** A
